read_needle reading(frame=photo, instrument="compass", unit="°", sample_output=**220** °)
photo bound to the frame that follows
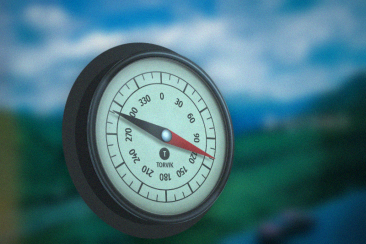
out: **110** °
